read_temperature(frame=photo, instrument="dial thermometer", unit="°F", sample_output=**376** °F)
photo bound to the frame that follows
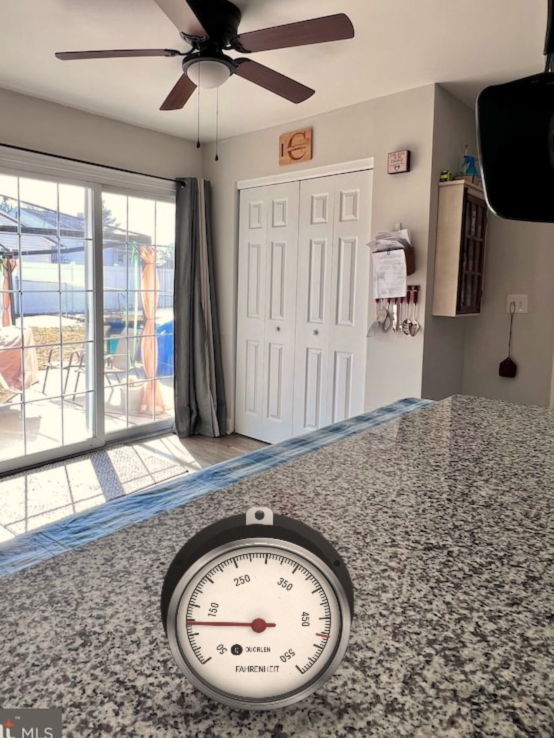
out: **125** °F
